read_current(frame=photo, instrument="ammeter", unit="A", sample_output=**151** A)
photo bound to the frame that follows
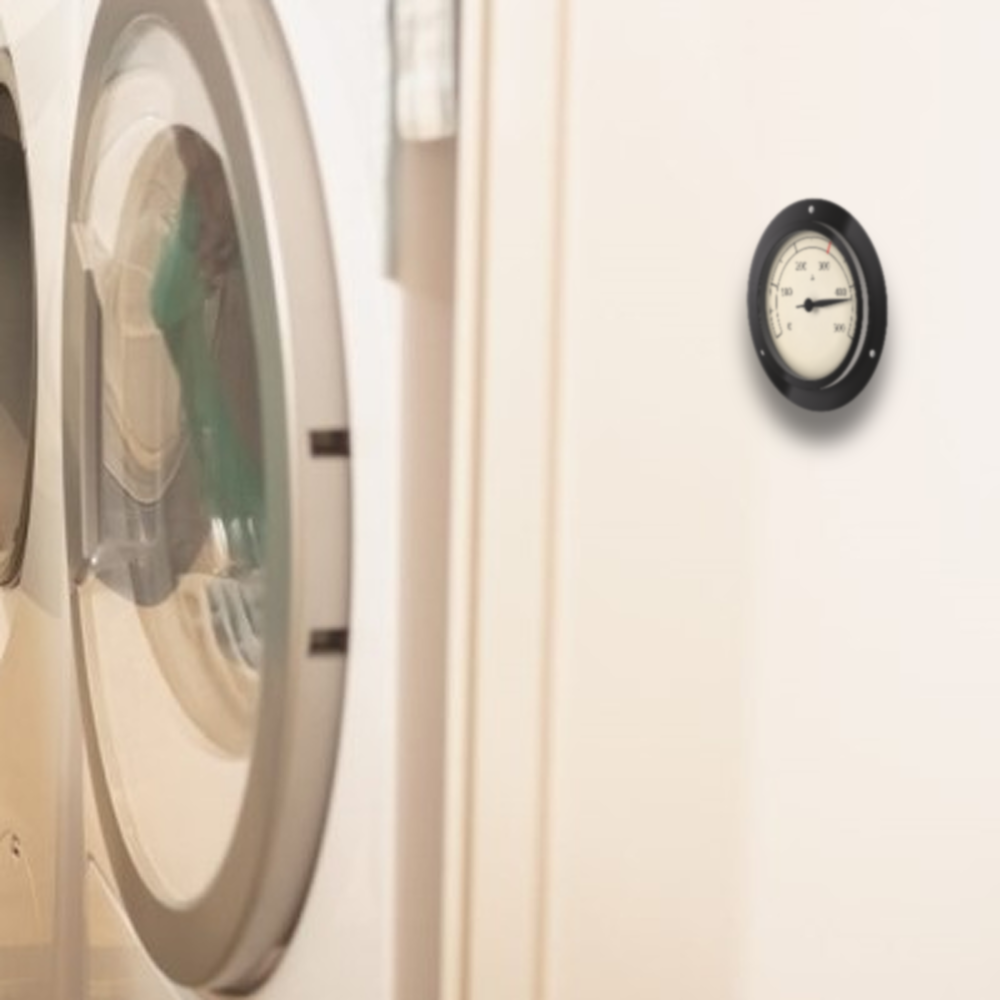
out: **425** A
